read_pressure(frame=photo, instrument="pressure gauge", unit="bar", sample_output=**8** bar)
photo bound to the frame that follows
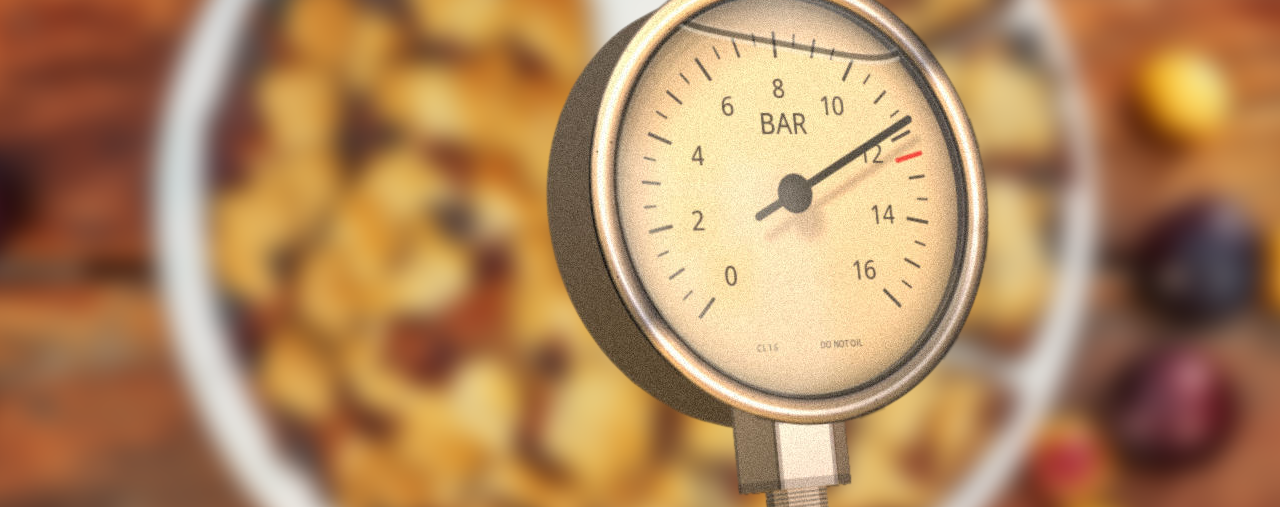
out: **11.75** bar
